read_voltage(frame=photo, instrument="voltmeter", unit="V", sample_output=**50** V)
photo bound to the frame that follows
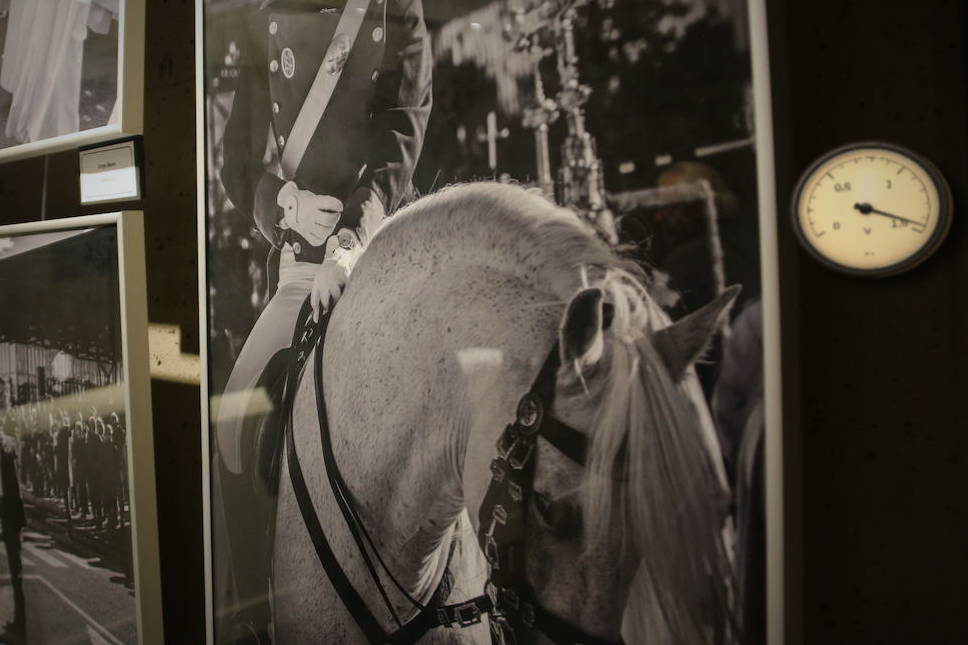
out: **1.45** V
